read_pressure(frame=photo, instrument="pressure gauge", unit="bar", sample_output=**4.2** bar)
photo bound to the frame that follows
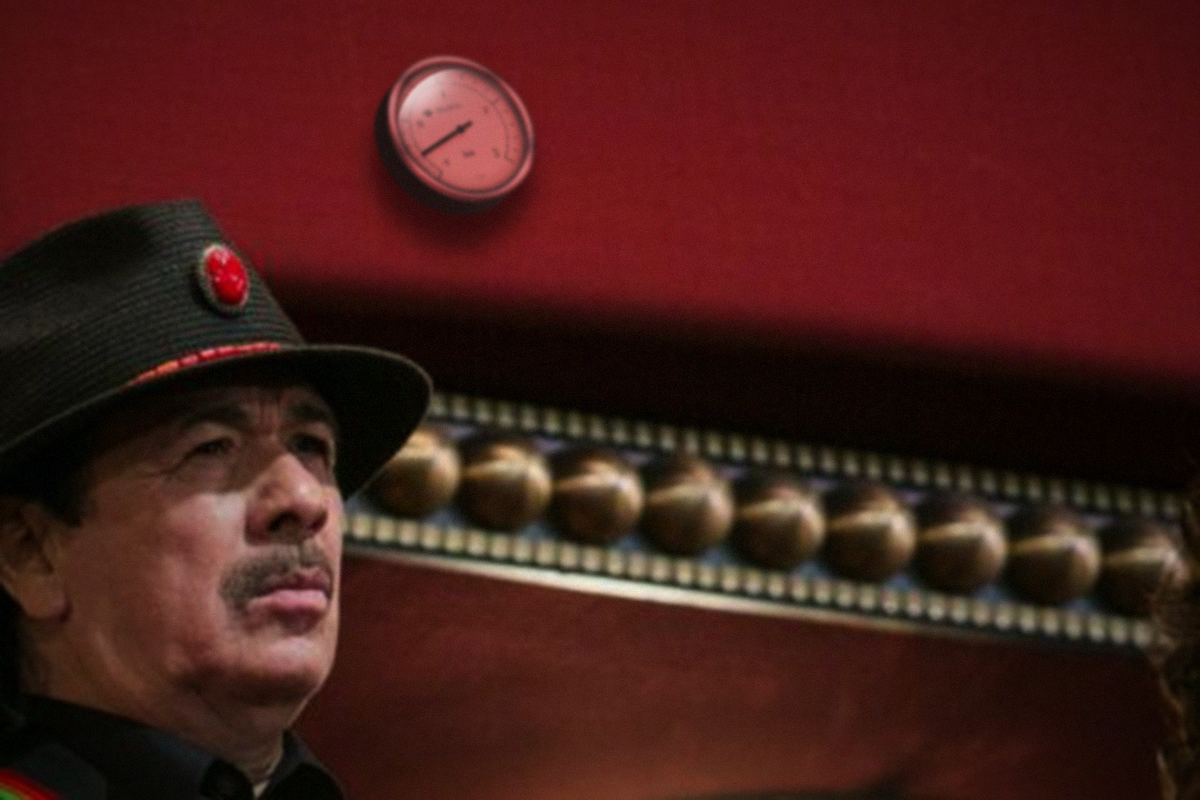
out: **-0.6** bar
